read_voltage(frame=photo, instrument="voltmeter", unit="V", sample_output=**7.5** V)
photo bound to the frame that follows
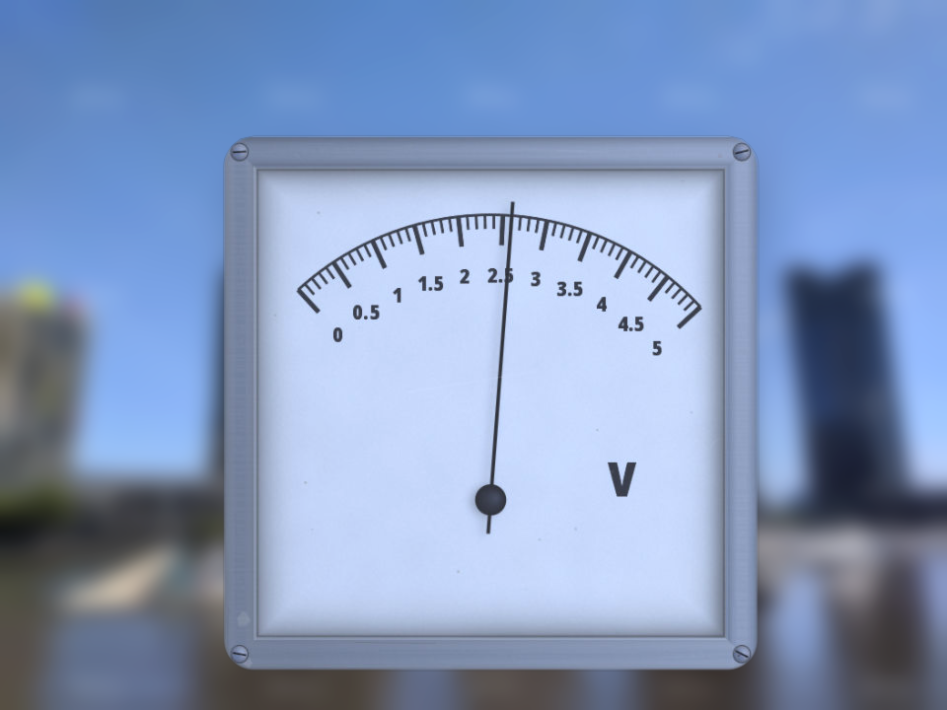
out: **2.6** V
